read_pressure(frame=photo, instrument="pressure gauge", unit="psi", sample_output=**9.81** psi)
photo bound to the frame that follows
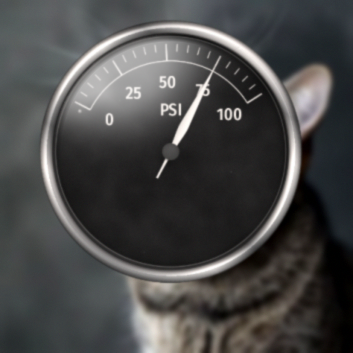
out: **75** psi
